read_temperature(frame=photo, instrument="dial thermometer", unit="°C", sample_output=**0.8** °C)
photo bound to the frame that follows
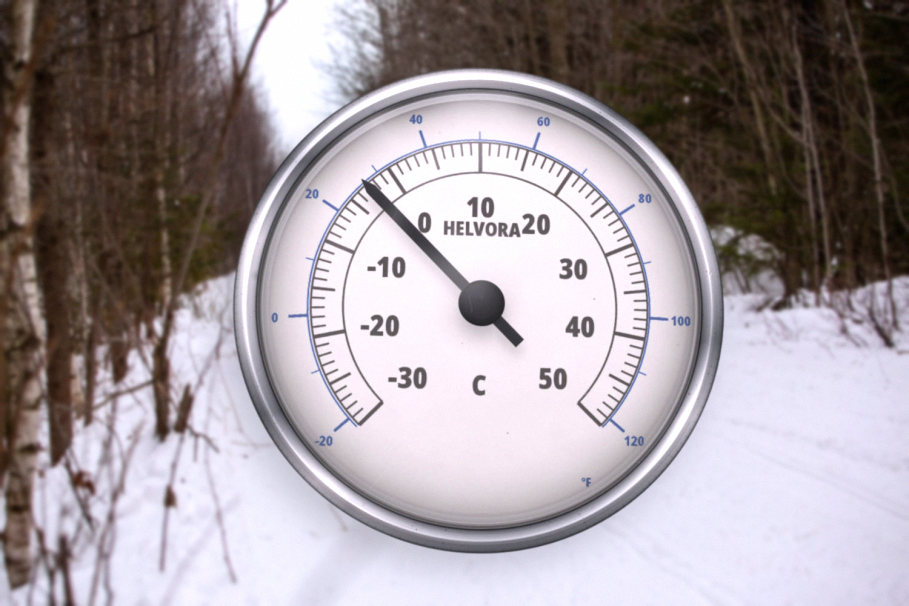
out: **-3** °C
